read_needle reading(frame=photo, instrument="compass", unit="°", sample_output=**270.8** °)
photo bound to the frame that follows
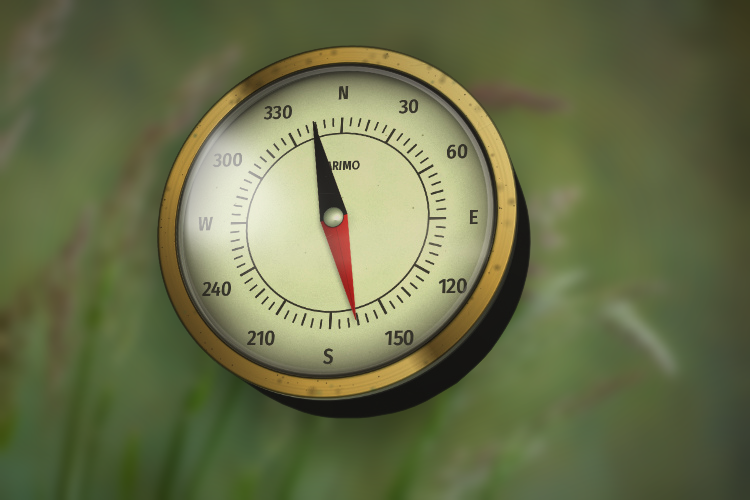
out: **165** °
